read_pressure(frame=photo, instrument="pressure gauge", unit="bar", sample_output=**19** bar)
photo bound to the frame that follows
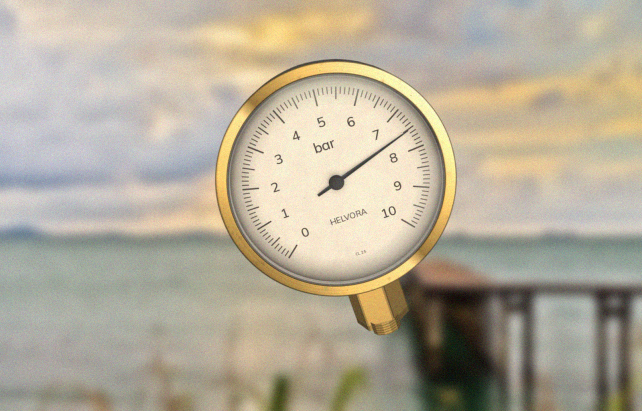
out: **7.5** bar
